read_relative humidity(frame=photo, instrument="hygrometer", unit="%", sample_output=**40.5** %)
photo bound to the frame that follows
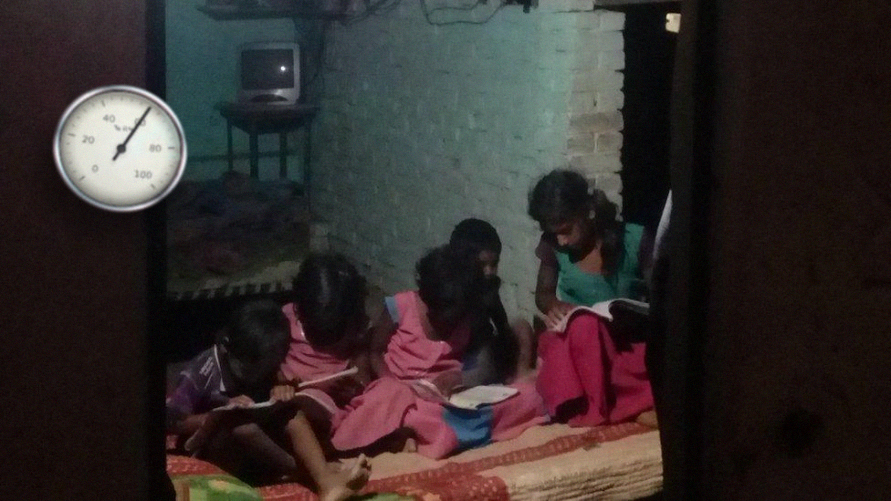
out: **60** %
